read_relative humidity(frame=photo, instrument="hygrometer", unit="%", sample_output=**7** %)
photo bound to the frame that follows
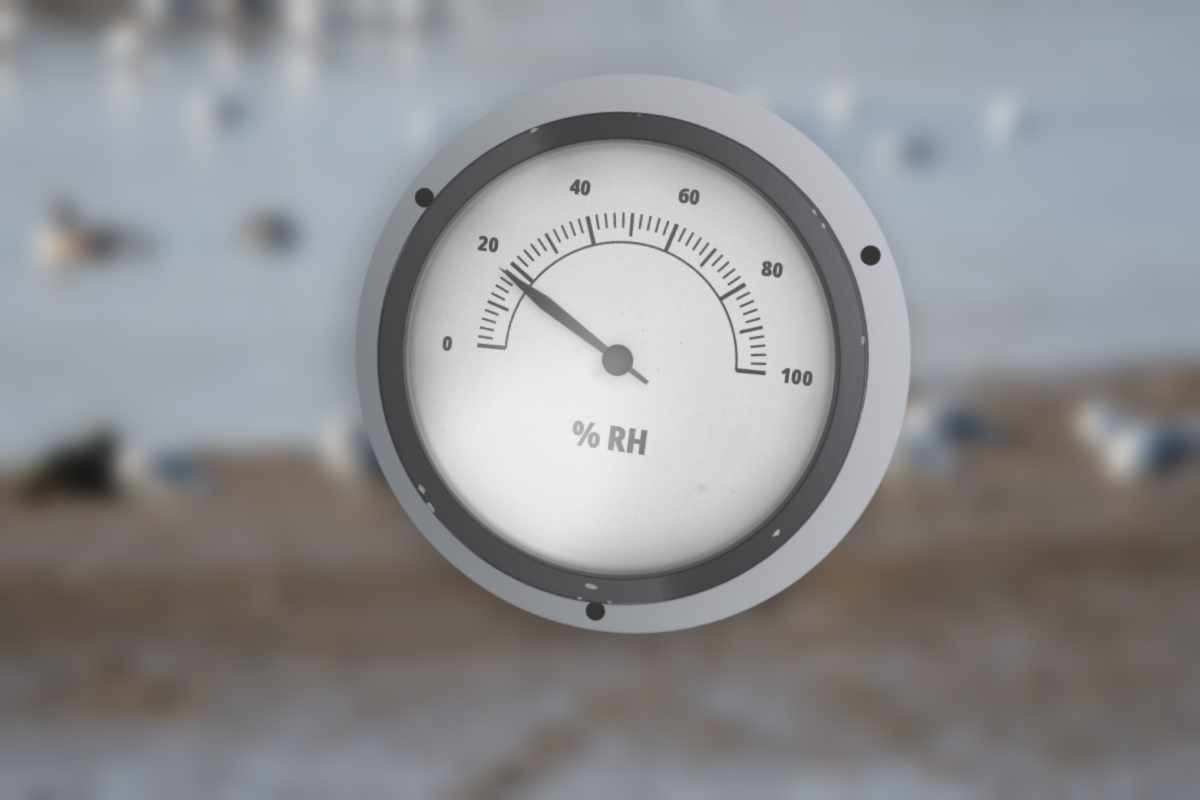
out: **18** %
